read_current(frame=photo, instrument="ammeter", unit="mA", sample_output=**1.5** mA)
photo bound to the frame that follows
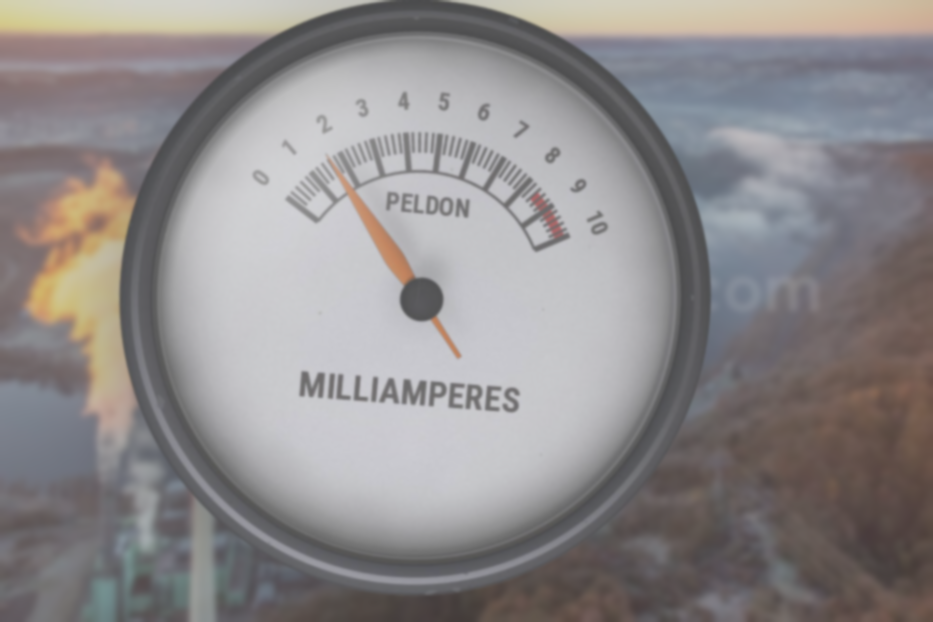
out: **1.6** mA
